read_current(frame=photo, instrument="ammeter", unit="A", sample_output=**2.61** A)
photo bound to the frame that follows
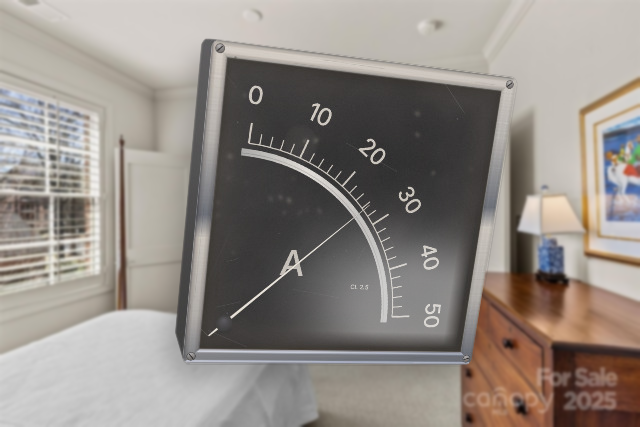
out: **26** A
